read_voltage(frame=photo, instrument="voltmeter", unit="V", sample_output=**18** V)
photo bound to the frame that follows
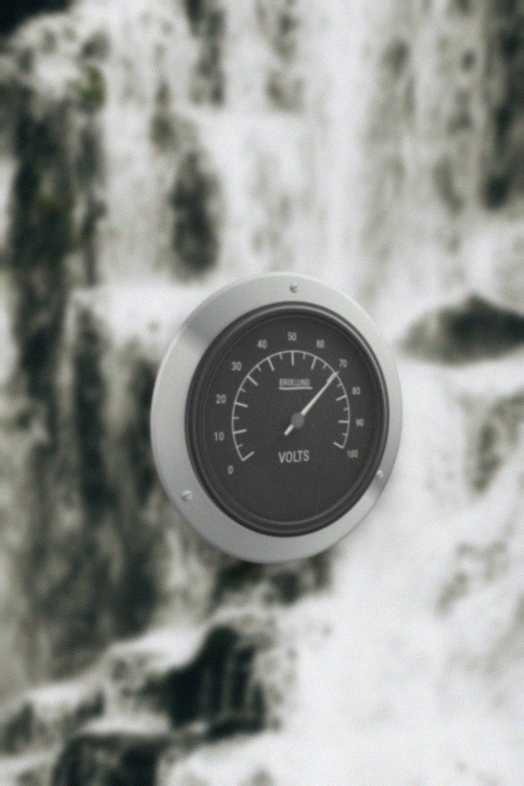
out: **70** V
